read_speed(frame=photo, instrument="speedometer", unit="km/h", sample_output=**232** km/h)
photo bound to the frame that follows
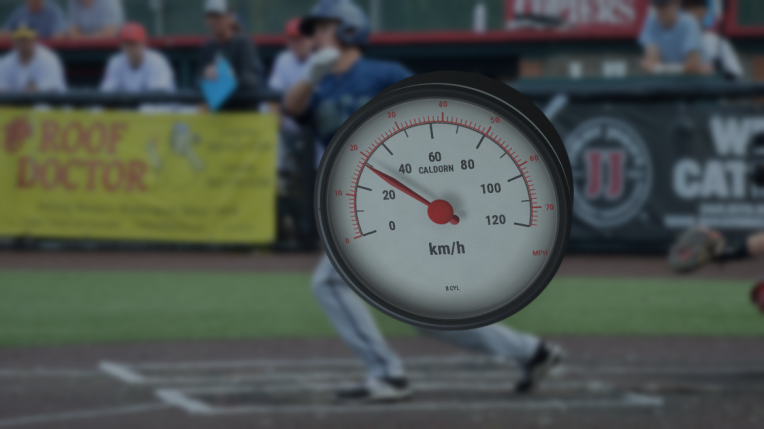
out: **30** km/h
